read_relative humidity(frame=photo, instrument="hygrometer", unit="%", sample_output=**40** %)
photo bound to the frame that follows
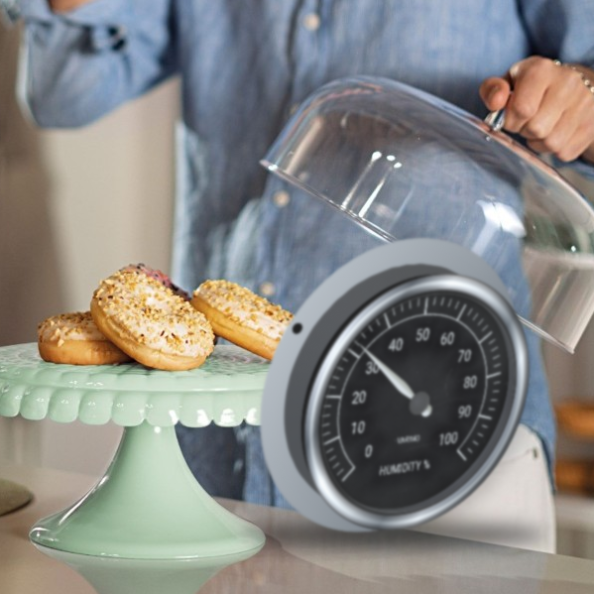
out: **32** %
